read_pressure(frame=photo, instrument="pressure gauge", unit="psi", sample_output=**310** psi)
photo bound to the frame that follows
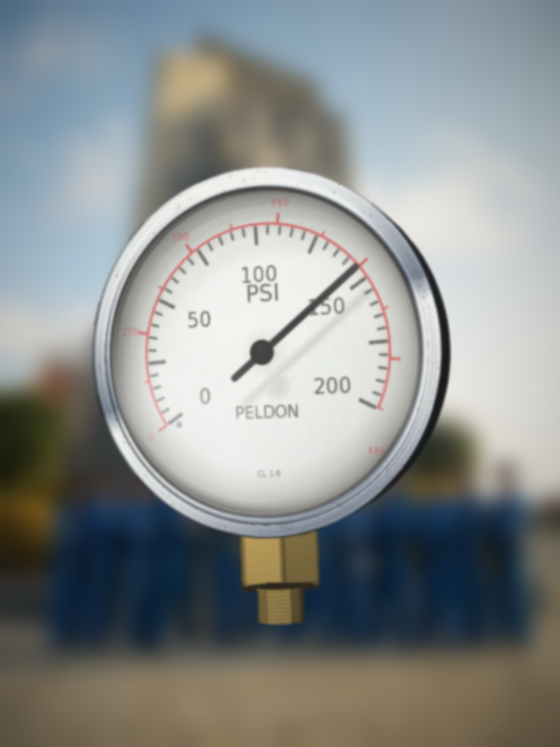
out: **145** psi
